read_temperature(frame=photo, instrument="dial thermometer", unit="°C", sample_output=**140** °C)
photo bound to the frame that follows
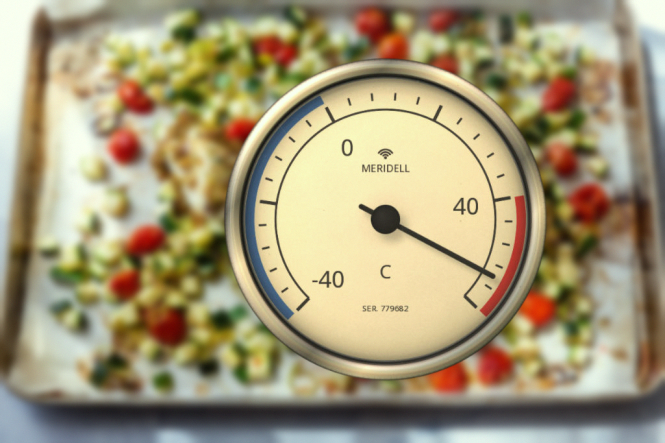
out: **54** °C
